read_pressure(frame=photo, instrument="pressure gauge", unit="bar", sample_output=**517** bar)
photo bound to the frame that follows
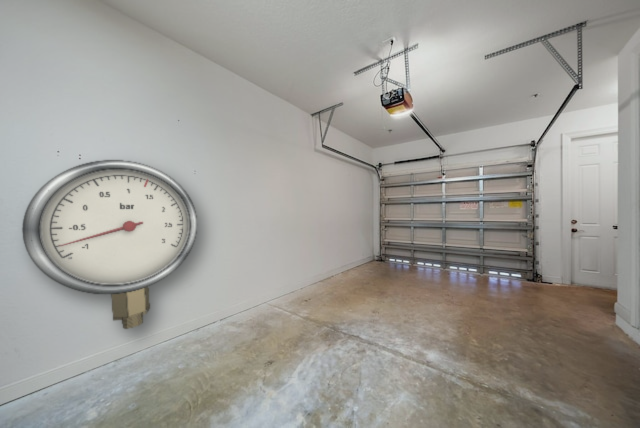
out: **-0.8** bar
